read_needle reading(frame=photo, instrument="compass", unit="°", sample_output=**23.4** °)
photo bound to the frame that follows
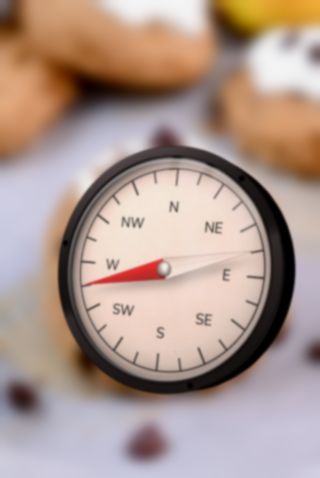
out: **255** °
